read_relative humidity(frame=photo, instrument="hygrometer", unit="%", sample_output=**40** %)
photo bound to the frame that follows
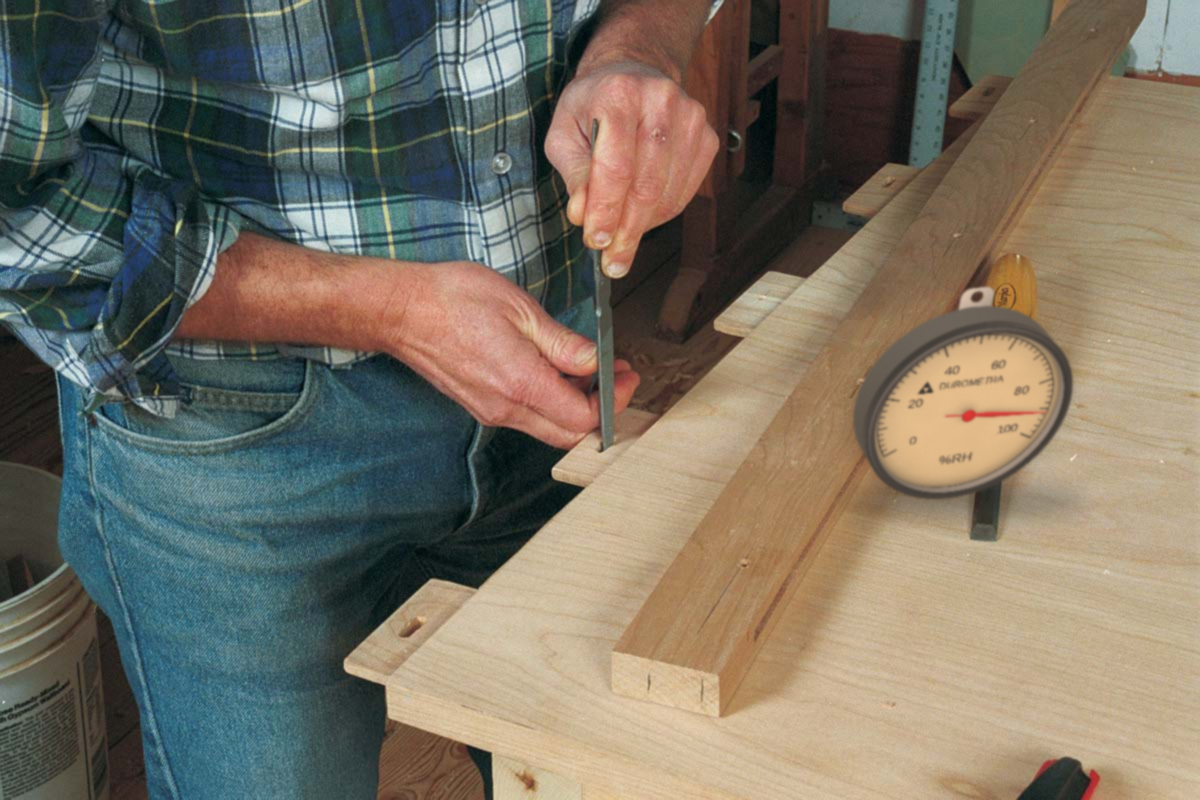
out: **90** %
